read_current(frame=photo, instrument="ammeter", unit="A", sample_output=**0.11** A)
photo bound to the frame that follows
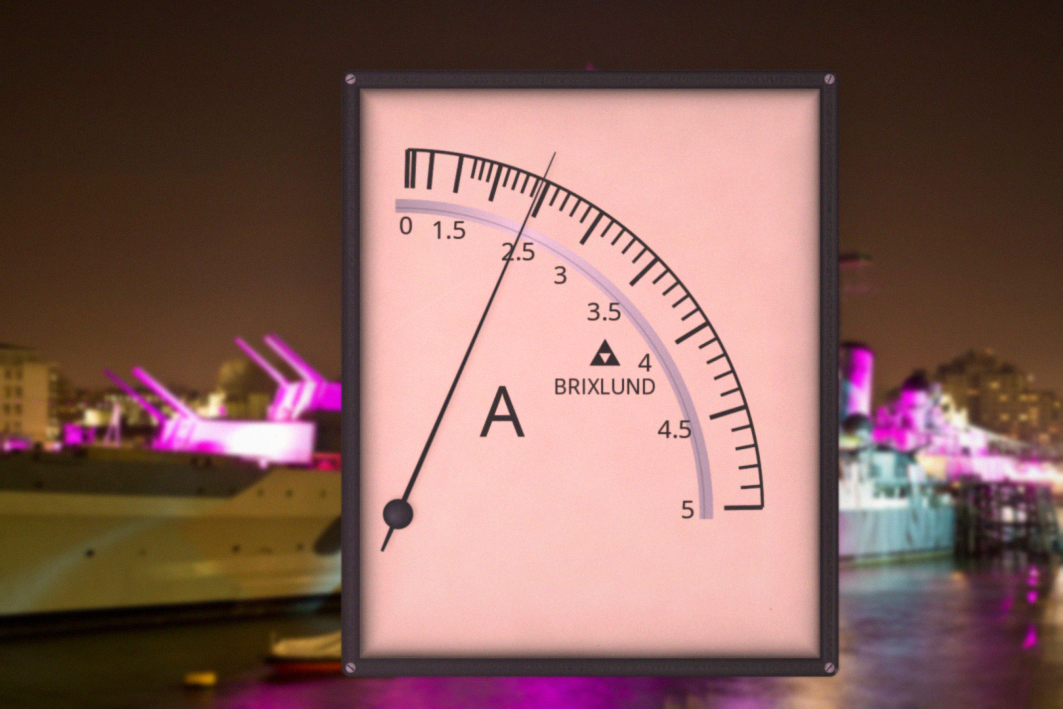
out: **2.45** A
